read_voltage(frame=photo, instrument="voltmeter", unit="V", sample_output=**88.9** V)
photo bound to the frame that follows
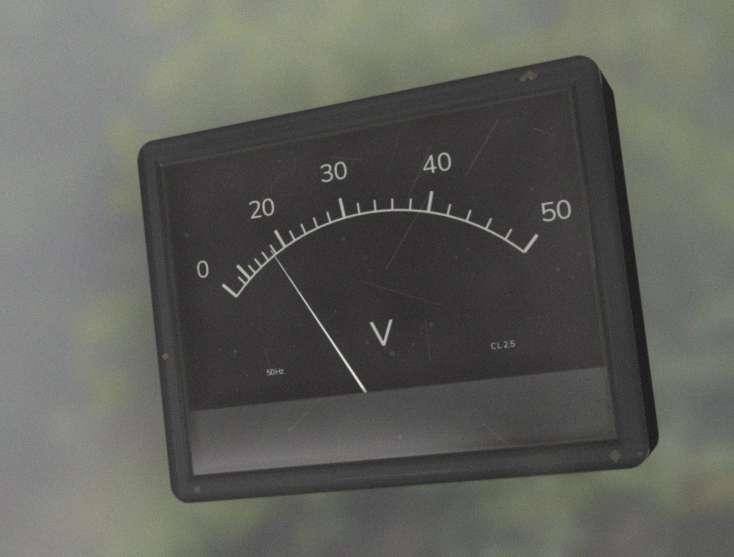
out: **18** V
